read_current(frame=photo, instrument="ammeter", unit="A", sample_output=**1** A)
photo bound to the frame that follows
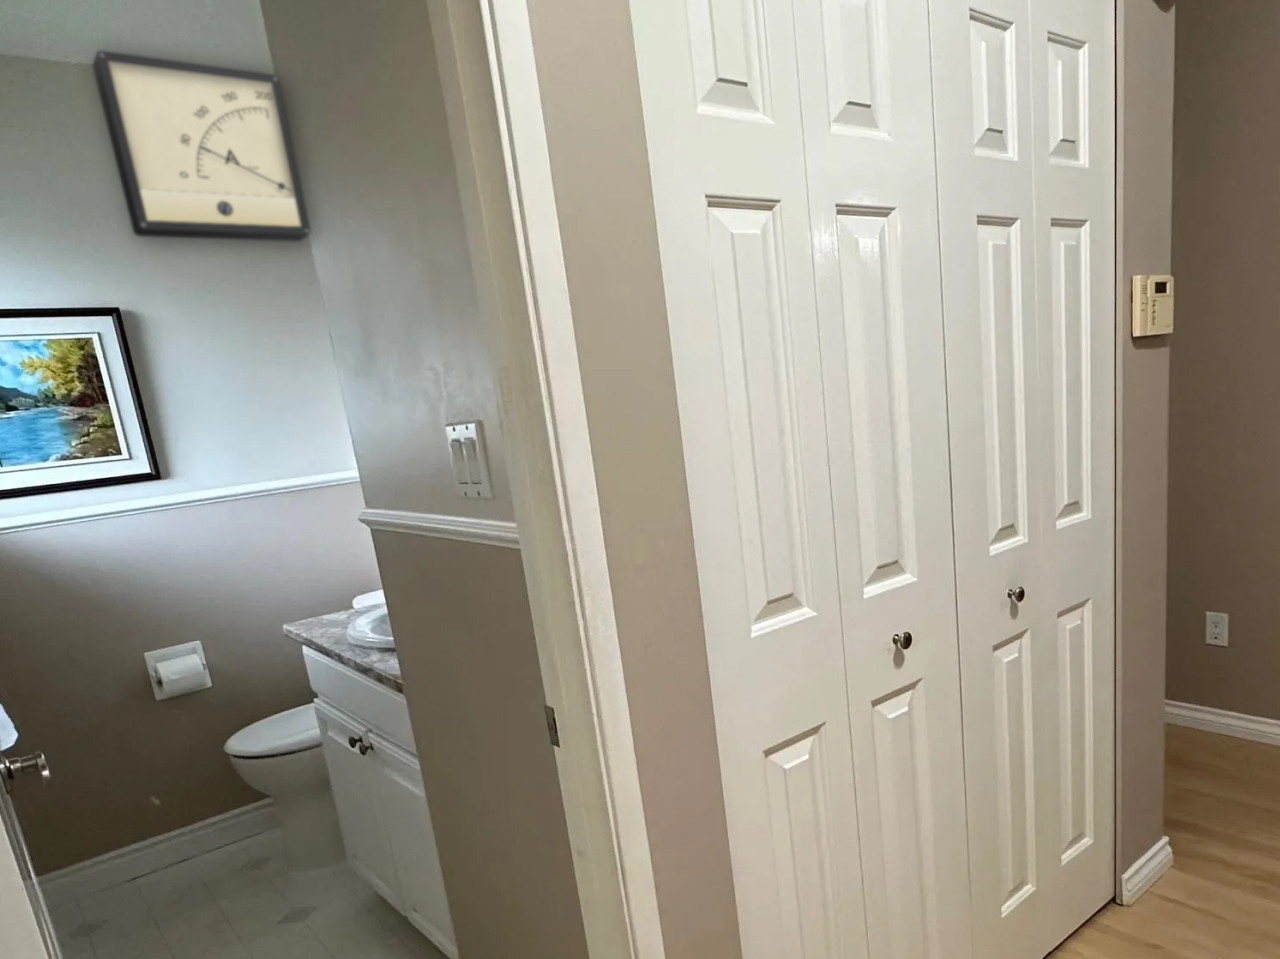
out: **50** A
